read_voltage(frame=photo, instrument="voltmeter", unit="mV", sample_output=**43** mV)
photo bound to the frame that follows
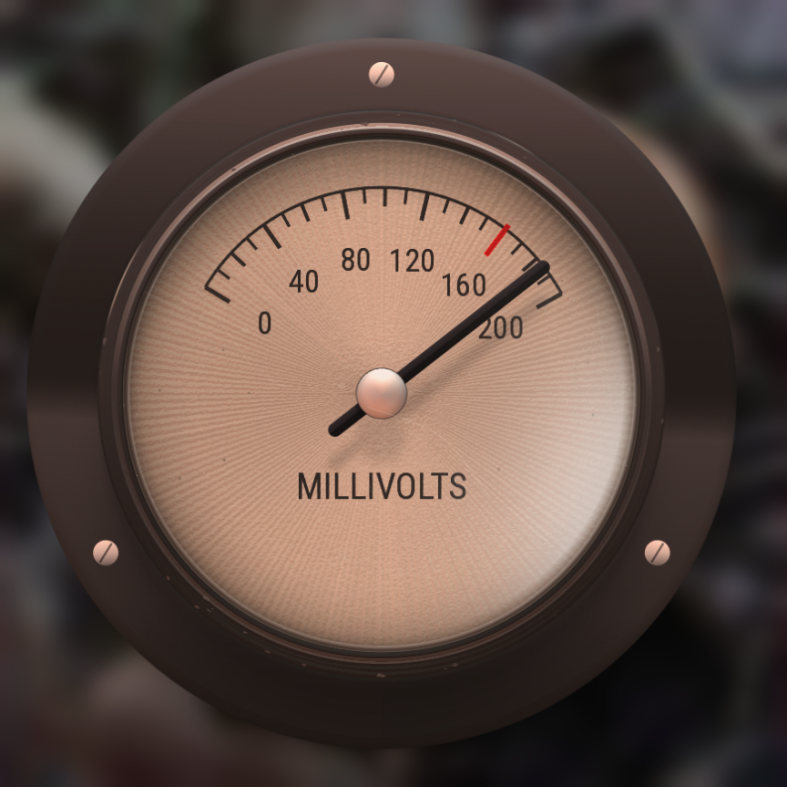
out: **185** mV
